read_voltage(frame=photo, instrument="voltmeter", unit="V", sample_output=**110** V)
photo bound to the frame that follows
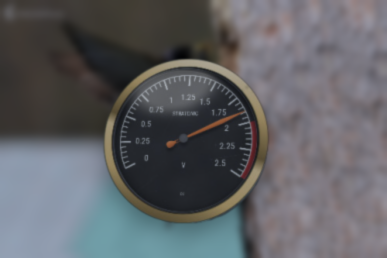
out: **1.9** V
